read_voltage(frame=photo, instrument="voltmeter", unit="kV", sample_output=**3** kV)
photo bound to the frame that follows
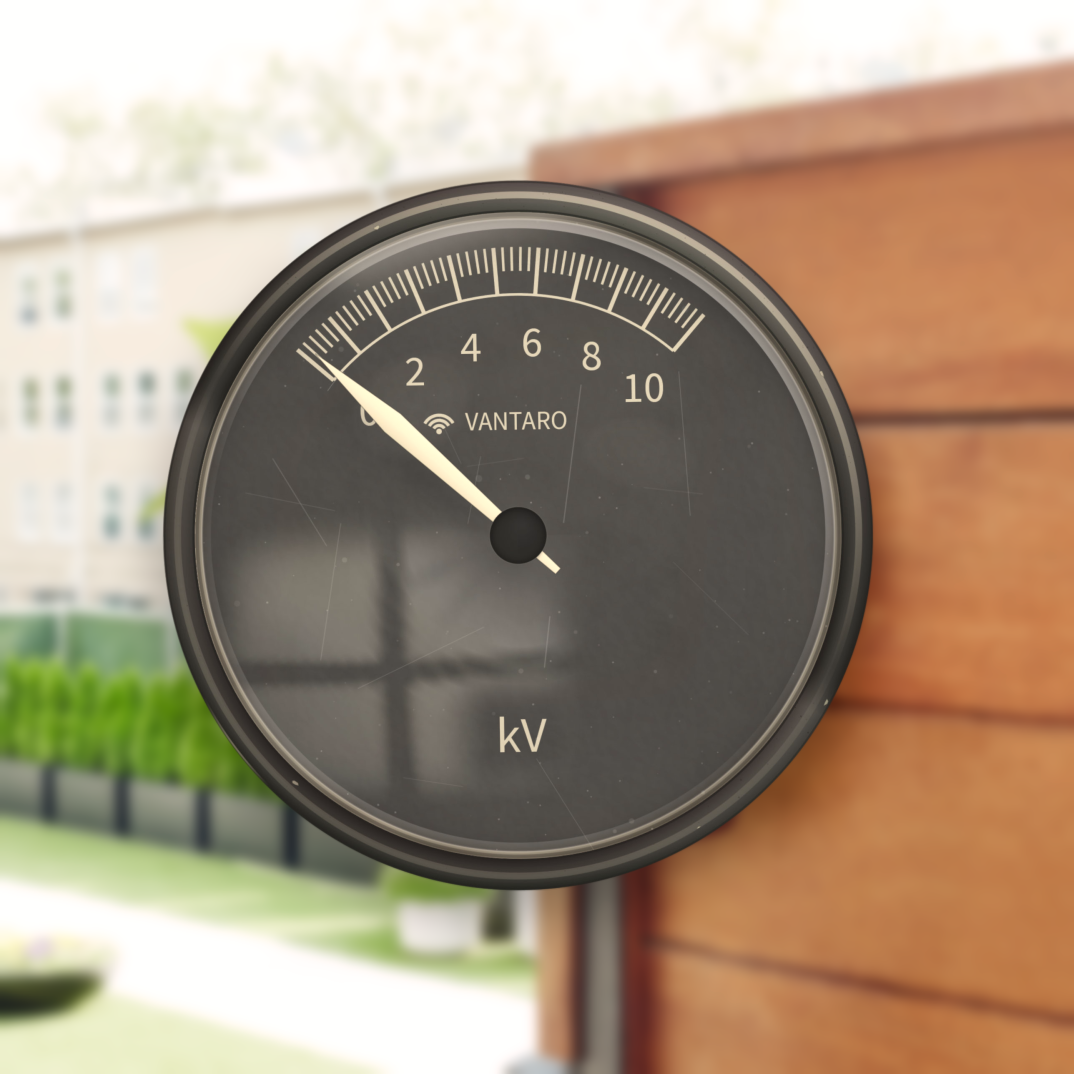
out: **0.2** kV
